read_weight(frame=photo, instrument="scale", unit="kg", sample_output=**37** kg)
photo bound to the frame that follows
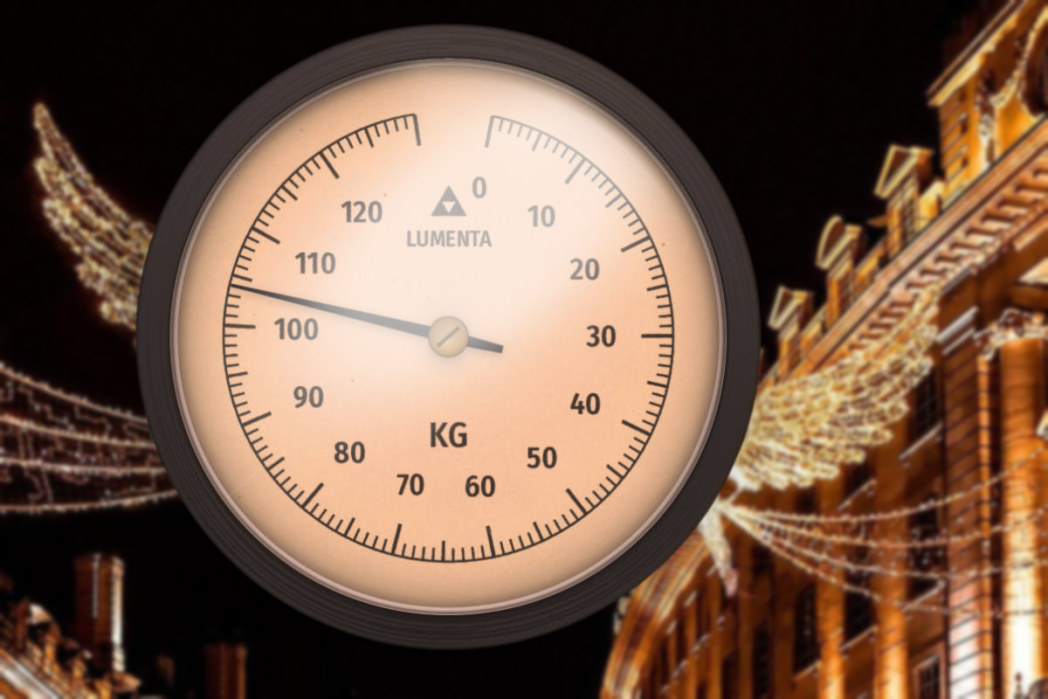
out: **104** kg
